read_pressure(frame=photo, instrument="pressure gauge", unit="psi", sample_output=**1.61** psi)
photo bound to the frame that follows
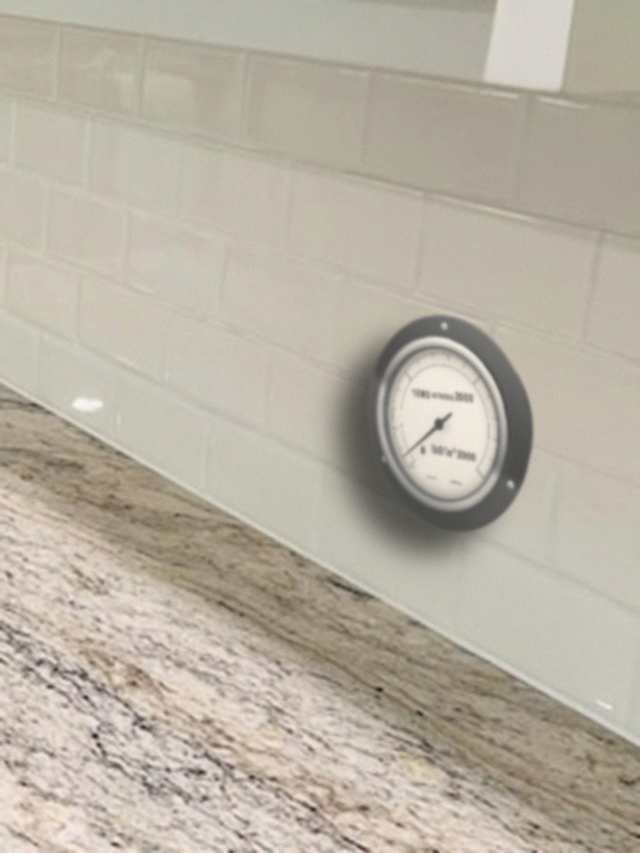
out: **100** psi
